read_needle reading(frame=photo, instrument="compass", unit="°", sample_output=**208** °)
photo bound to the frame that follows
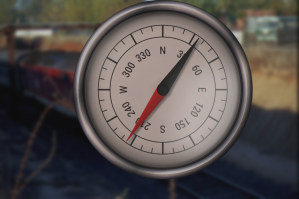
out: **215** °
